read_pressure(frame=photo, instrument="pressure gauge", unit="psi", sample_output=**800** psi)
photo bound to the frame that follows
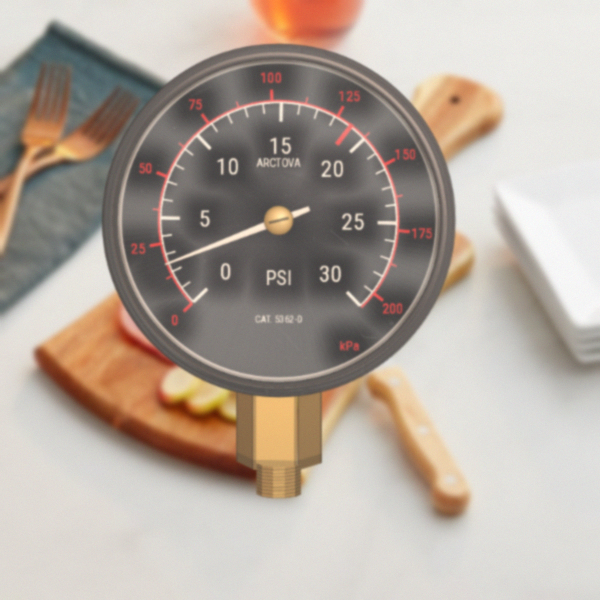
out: **2.5** psi
